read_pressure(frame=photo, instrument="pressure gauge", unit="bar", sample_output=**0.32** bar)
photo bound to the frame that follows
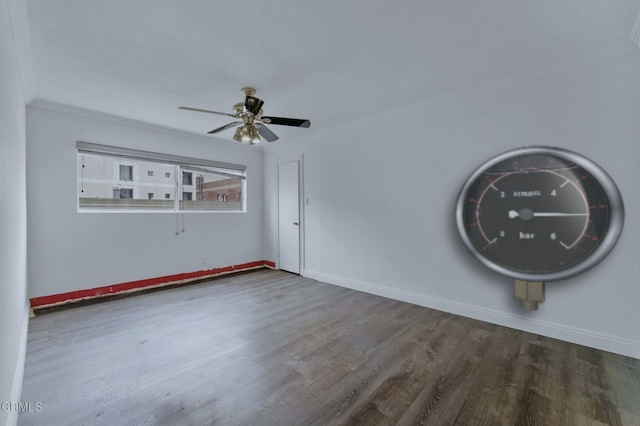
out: **5** bar
